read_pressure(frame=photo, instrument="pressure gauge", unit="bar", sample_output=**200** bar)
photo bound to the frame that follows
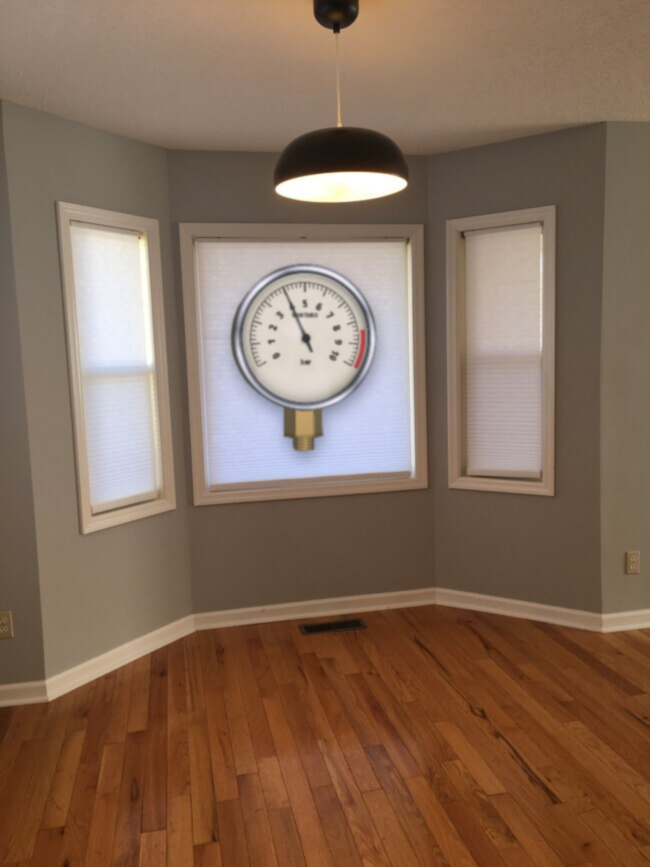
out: **4** bar
